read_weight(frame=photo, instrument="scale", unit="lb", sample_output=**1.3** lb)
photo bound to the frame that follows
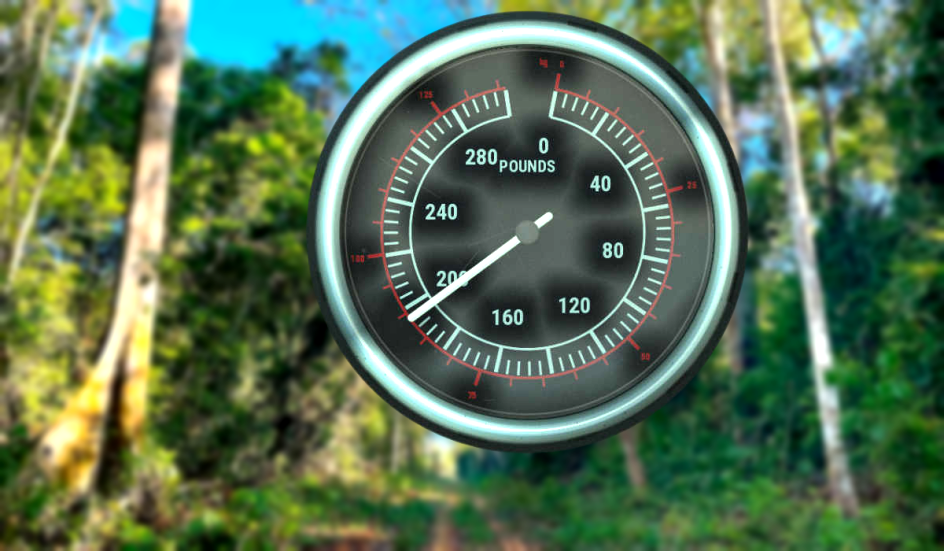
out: **196** lb
